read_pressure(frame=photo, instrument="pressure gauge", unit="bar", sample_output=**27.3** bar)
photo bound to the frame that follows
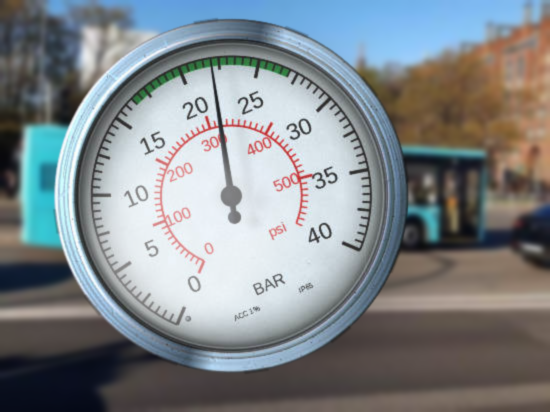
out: **22** bar
